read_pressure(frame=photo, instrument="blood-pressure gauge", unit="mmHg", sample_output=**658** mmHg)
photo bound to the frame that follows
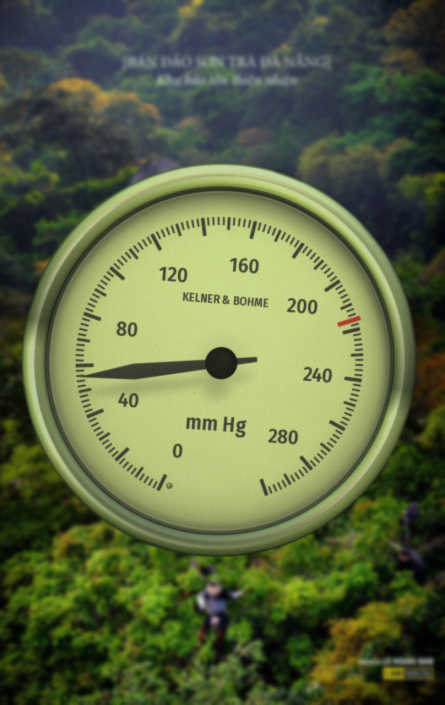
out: **56** mmHg
